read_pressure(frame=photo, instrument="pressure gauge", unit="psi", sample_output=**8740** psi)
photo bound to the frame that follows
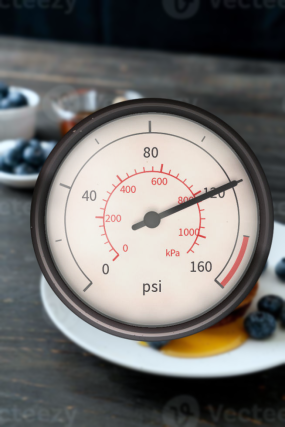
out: **120** psi
